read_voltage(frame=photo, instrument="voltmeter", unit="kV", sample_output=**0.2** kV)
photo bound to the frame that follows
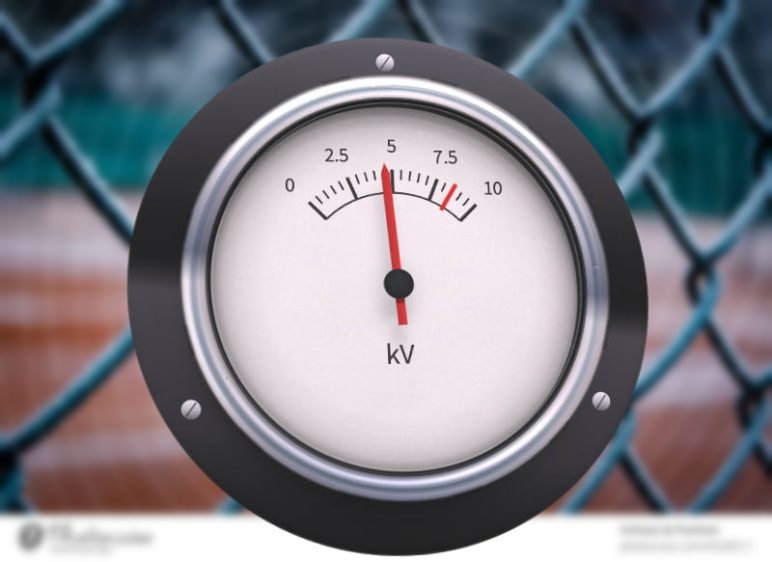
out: **4.5** kV
